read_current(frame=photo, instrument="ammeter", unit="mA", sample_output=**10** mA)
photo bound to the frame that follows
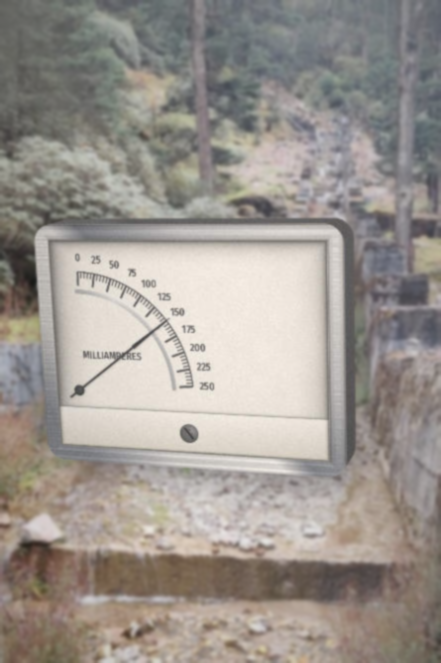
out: **150** mA
